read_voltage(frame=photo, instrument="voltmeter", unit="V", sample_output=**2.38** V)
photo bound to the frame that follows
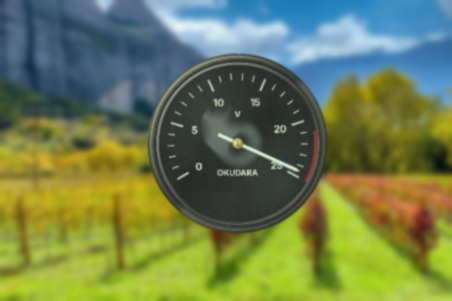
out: **24.5** V
